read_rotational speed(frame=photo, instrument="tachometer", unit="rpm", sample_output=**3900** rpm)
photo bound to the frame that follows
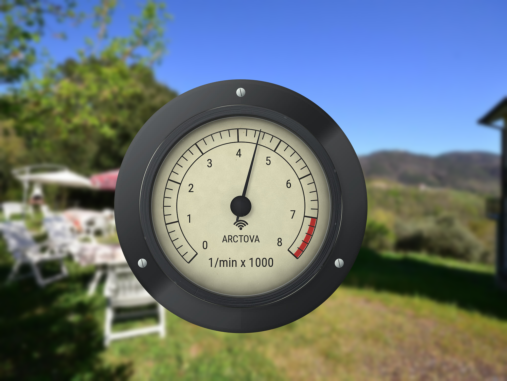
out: **4500** rpm
